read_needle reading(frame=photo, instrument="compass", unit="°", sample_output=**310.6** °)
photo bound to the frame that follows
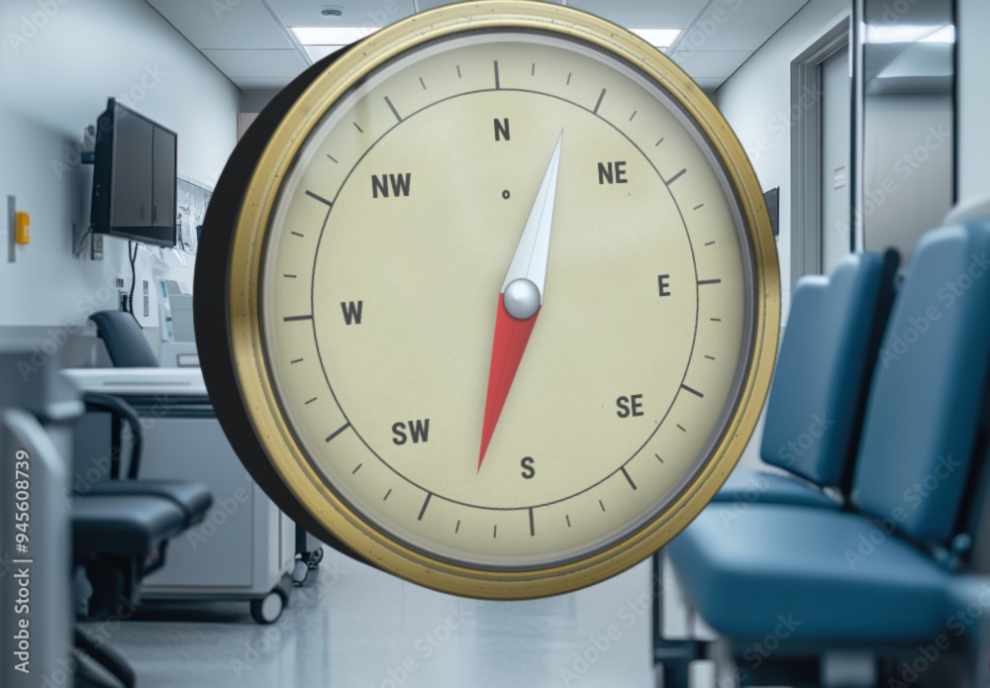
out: **200** °
